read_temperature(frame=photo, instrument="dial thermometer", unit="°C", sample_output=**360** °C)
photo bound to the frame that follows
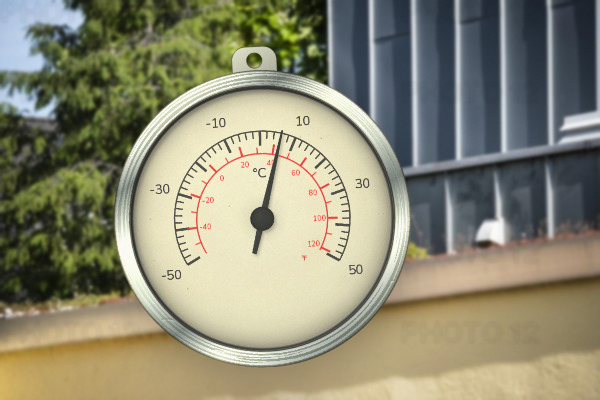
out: **6** °C
